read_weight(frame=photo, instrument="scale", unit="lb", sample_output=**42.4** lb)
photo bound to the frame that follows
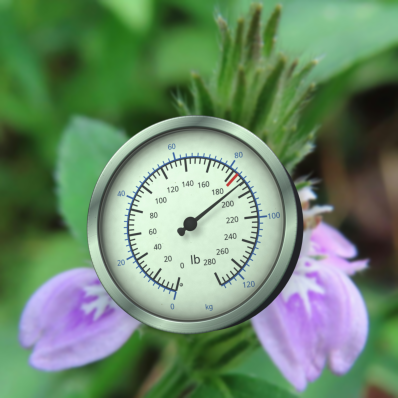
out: **192** lb
